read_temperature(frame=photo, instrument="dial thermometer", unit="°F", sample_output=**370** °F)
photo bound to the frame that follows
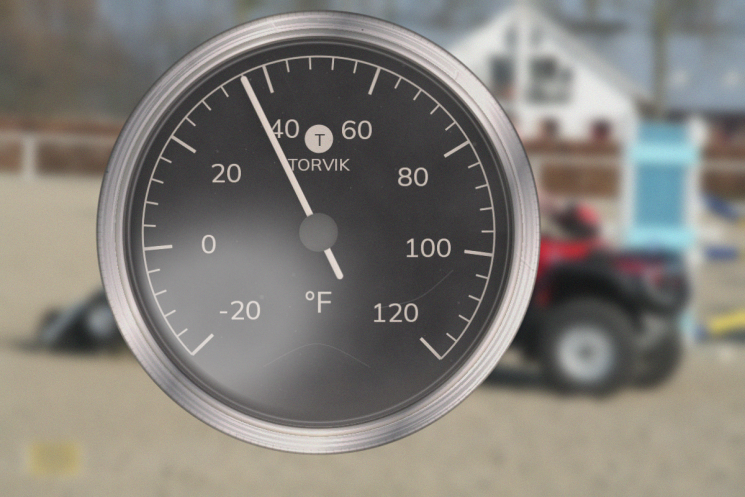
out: **36** °F
